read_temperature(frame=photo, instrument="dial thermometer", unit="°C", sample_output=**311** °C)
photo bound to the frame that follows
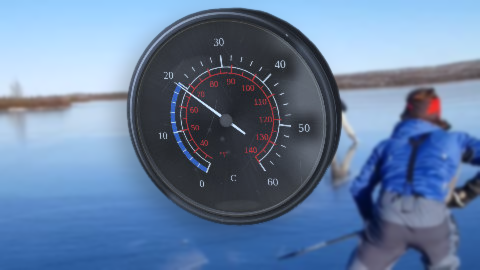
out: **20** °C
